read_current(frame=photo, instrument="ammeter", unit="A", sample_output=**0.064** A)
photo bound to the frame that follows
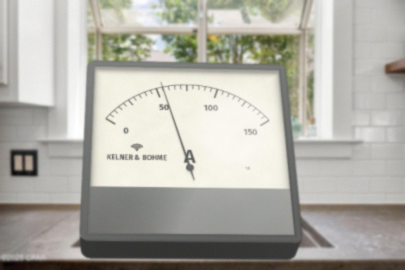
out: **55** A
